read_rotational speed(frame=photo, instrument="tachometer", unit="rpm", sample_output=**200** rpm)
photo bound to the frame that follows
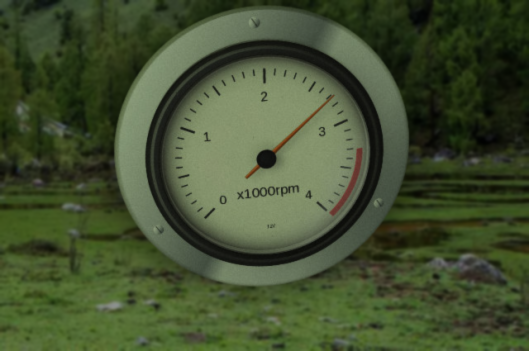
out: **2700** rpm
